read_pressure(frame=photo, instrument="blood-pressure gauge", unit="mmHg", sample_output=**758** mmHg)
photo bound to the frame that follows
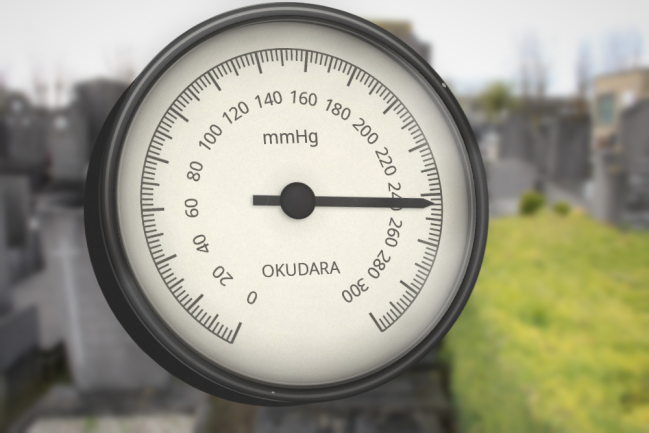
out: **244** mmHg
